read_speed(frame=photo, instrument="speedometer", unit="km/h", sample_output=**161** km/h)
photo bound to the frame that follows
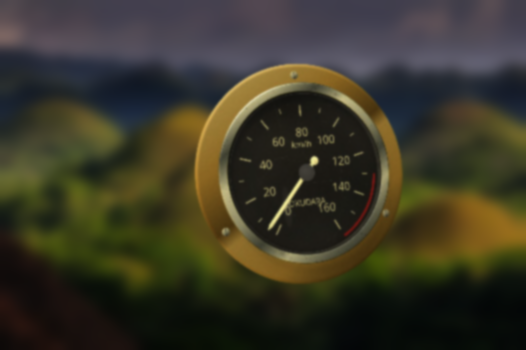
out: **5** km/h
